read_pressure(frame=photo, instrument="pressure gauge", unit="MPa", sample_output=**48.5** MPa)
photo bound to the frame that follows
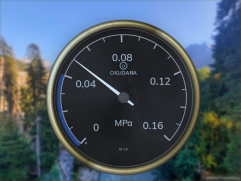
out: **0.05** MPa
